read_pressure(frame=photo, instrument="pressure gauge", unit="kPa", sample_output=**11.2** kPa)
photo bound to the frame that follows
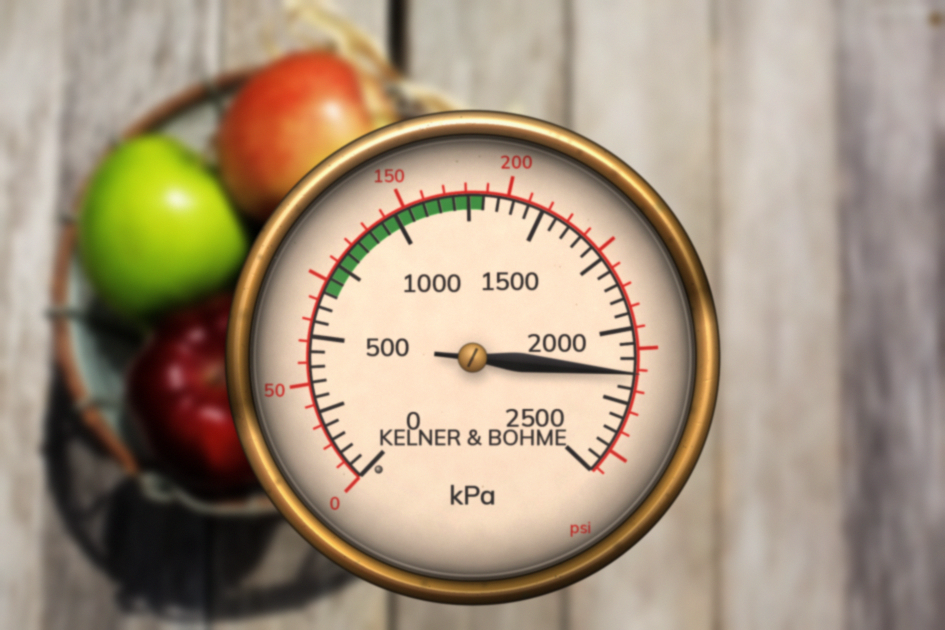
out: **2150** kPa
